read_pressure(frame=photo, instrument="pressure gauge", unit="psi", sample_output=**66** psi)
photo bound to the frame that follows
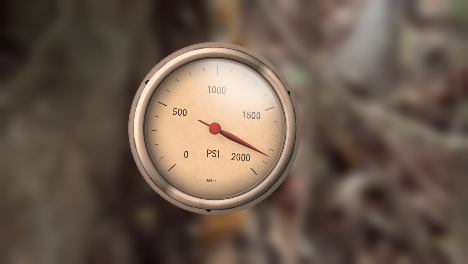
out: **1850** psi
